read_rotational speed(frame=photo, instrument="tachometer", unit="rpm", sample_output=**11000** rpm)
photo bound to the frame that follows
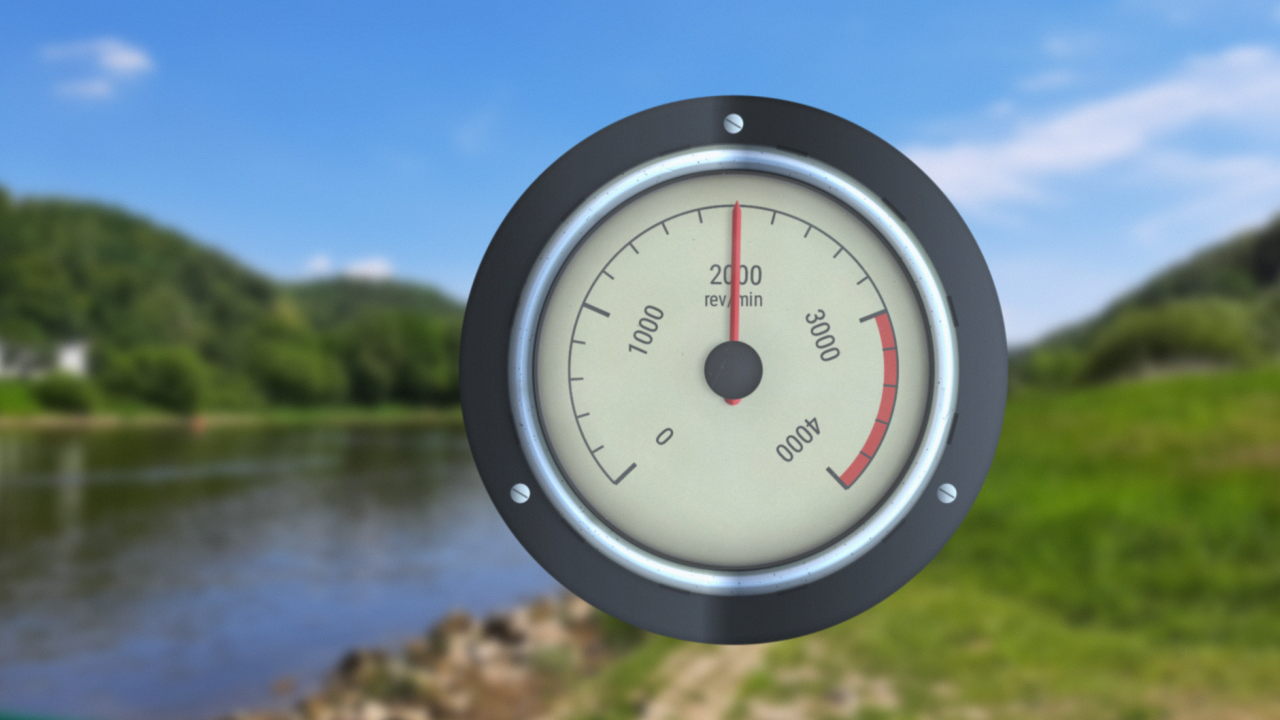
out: **2000** rpm
